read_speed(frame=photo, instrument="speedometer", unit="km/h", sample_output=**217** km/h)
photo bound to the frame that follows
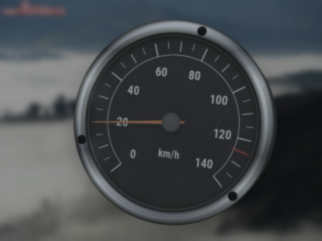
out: **20** km/h
